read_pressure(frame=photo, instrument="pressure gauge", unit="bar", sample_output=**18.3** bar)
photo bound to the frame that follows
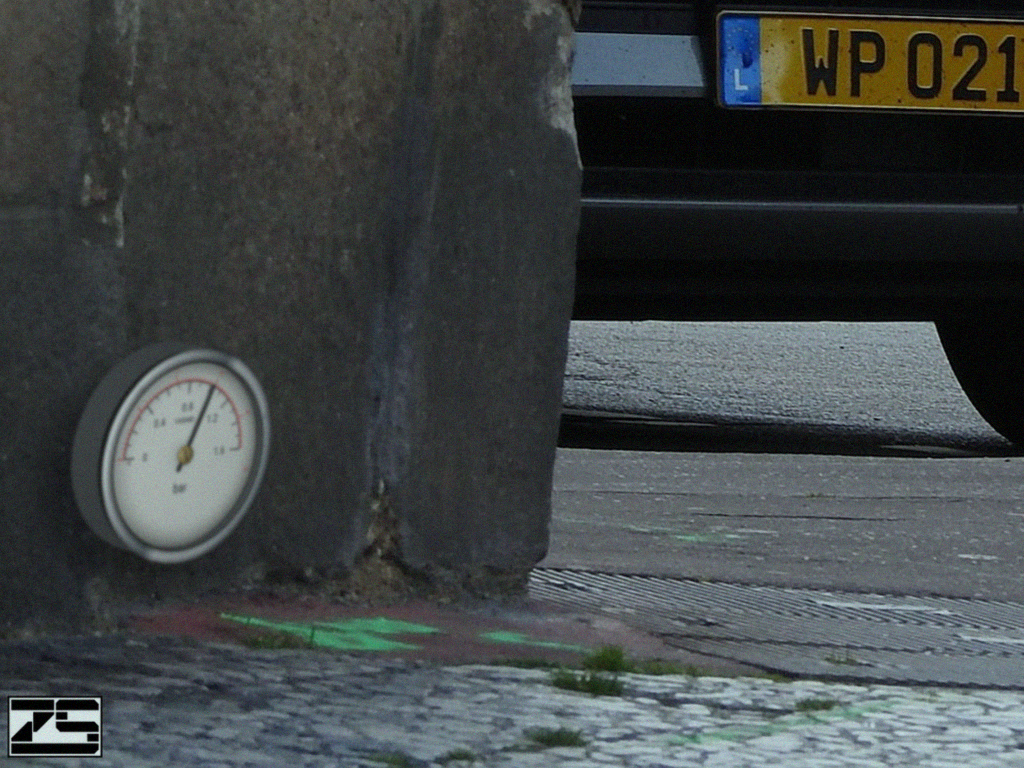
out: **1** bar
